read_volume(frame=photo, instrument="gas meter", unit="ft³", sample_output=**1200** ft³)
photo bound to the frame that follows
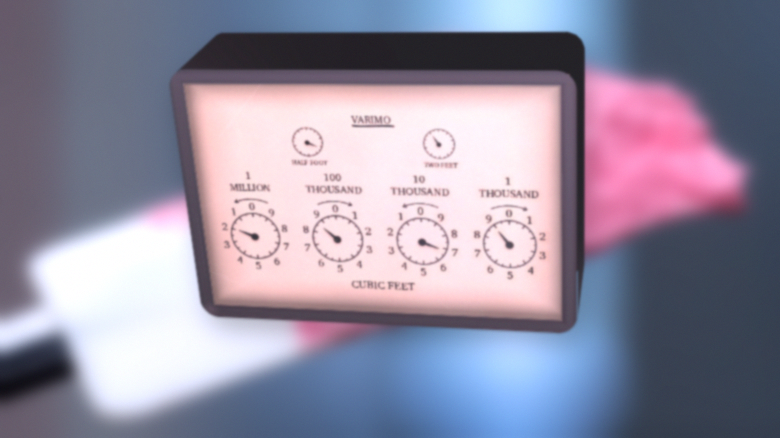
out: **186900** ft³
